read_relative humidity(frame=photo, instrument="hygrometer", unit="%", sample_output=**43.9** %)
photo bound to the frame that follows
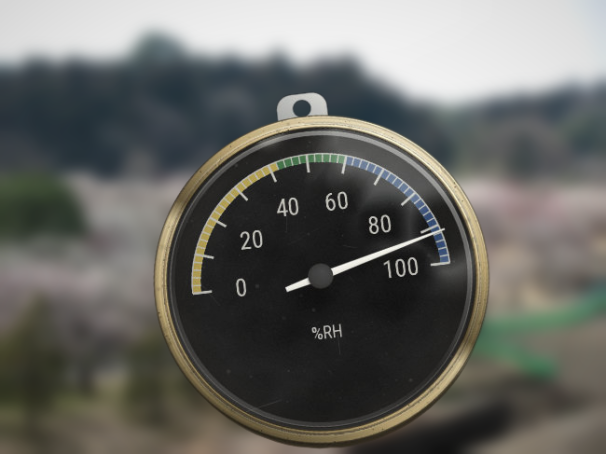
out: **92** %
